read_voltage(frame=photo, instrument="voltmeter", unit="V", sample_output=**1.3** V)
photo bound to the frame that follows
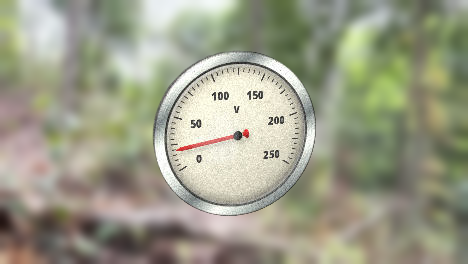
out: **20** V
